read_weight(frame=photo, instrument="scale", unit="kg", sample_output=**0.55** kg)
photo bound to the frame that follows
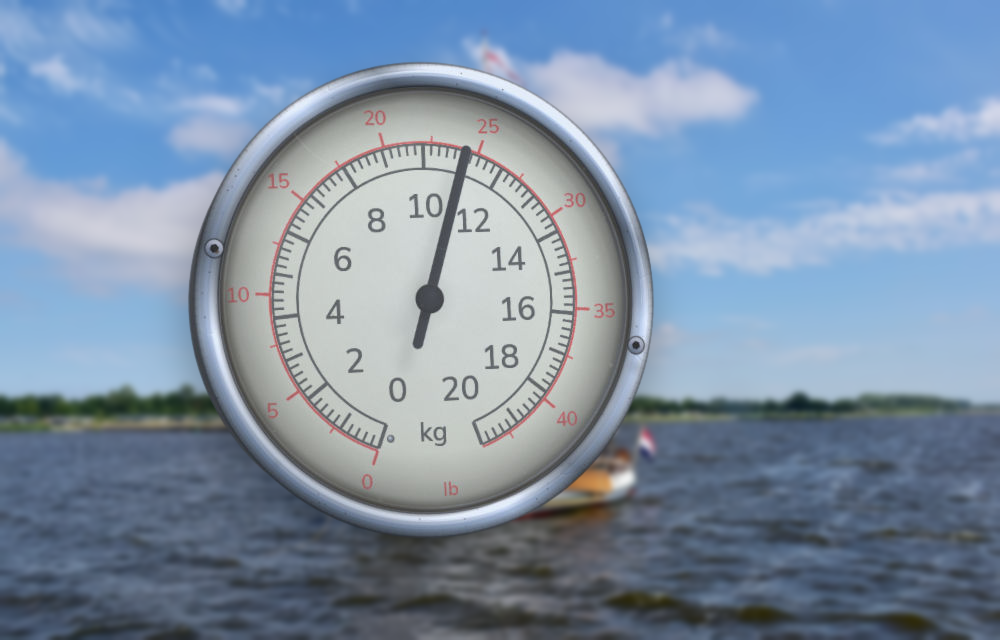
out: **11** kg
